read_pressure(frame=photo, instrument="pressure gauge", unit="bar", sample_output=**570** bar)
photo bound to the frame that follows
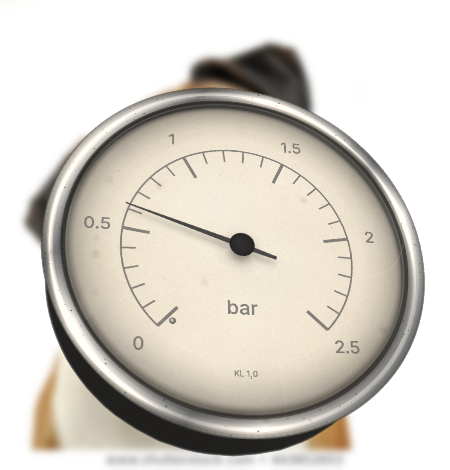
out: **0.6** bar
